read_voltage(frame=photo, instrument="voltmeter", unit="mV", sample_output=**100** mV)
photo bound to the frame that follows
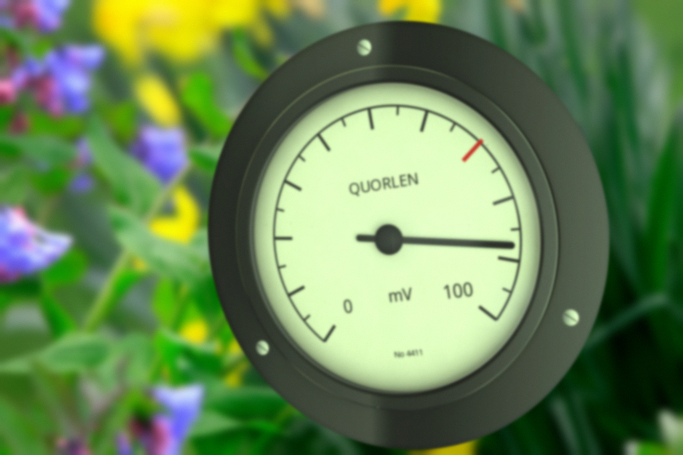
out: **87.5** mV
